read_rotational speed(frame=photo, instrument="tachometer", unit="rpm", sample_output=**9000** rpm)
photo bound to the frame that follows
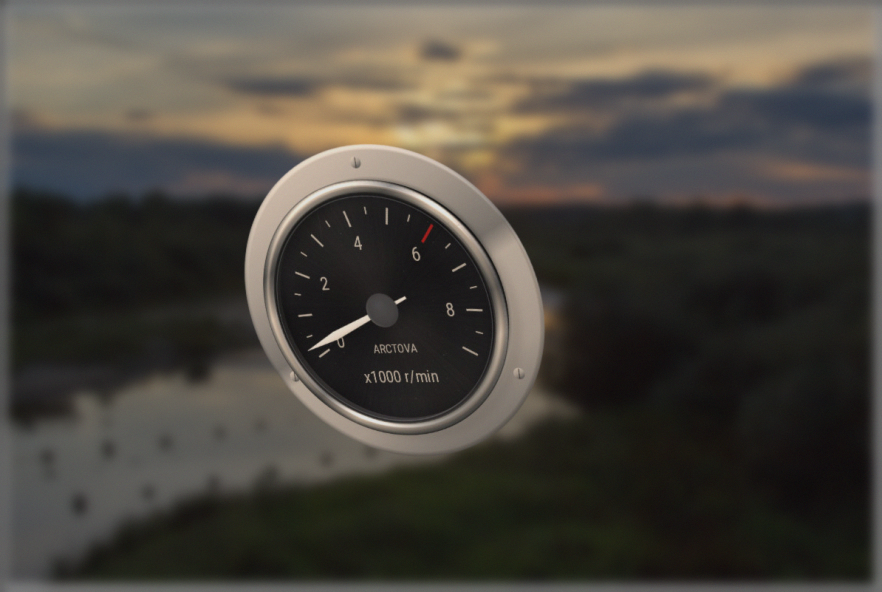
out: **250** rpm
